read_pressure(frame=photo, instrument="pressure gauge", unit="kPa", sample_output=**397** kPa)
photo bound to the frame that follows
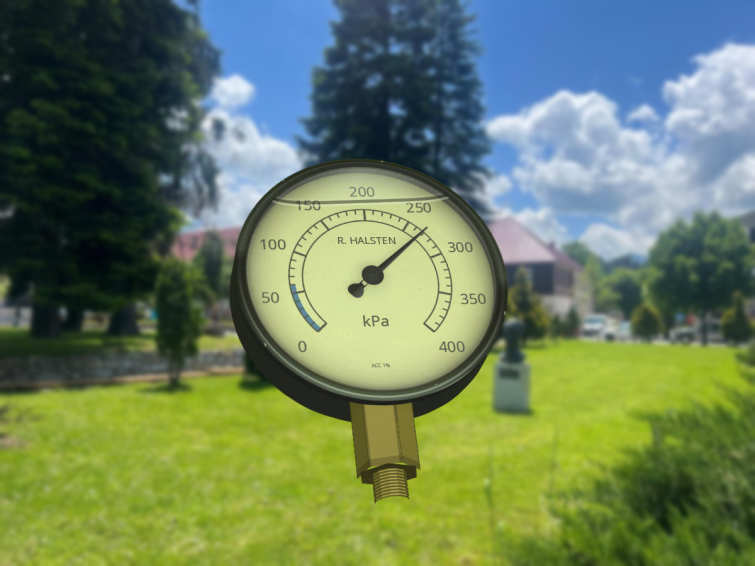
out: **270** kPa
